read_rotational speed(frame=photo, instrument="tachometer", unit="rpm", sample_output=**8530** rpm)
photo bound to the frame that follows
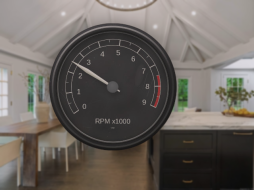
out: **2500** rpm
